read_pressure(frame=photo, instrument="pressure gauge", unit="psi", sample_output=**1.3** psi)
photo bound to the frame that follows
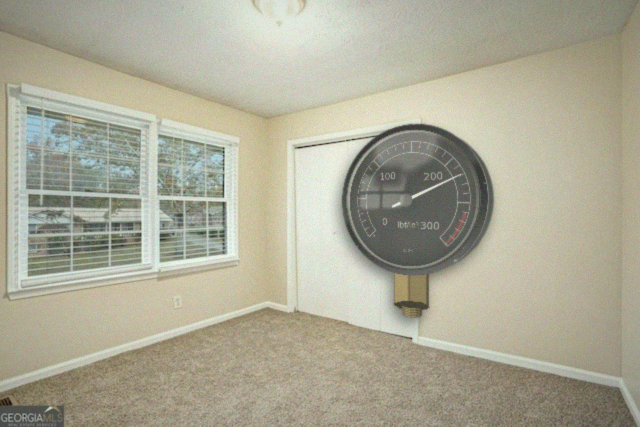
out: **220** psi
